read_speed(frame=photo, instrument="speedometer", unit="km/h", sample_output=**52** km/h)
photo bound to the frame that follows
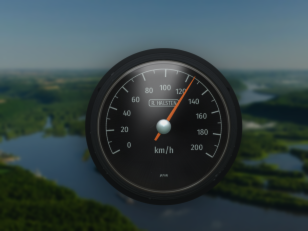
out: **125** km/h
